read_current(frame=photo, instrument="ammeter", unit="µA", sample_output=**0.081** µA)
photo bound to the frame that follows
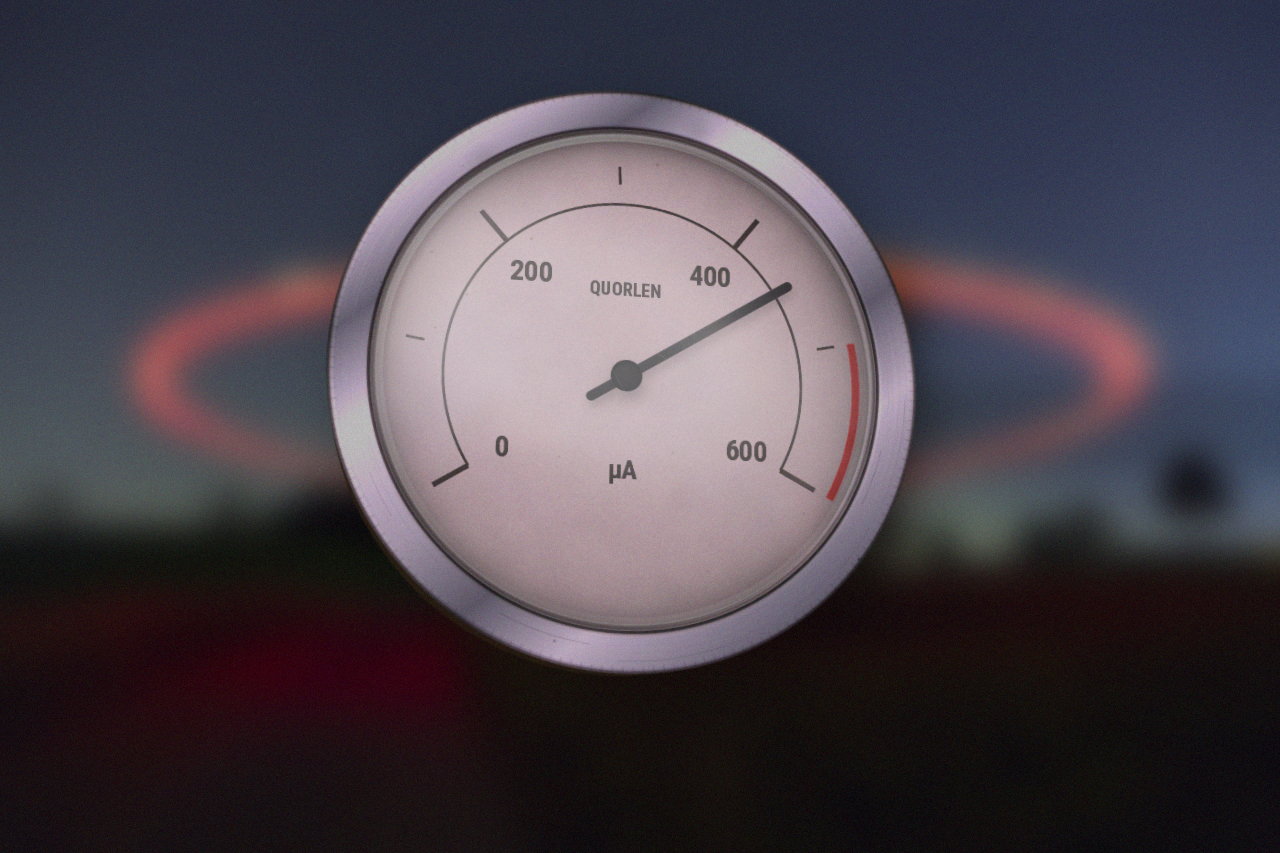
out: **450** µA
